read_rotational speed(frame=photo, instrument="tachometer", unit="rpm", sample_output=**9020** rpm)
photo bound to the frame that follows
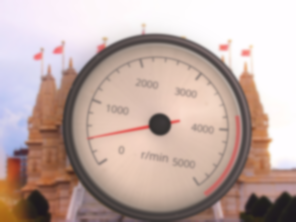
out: **400** rpm
